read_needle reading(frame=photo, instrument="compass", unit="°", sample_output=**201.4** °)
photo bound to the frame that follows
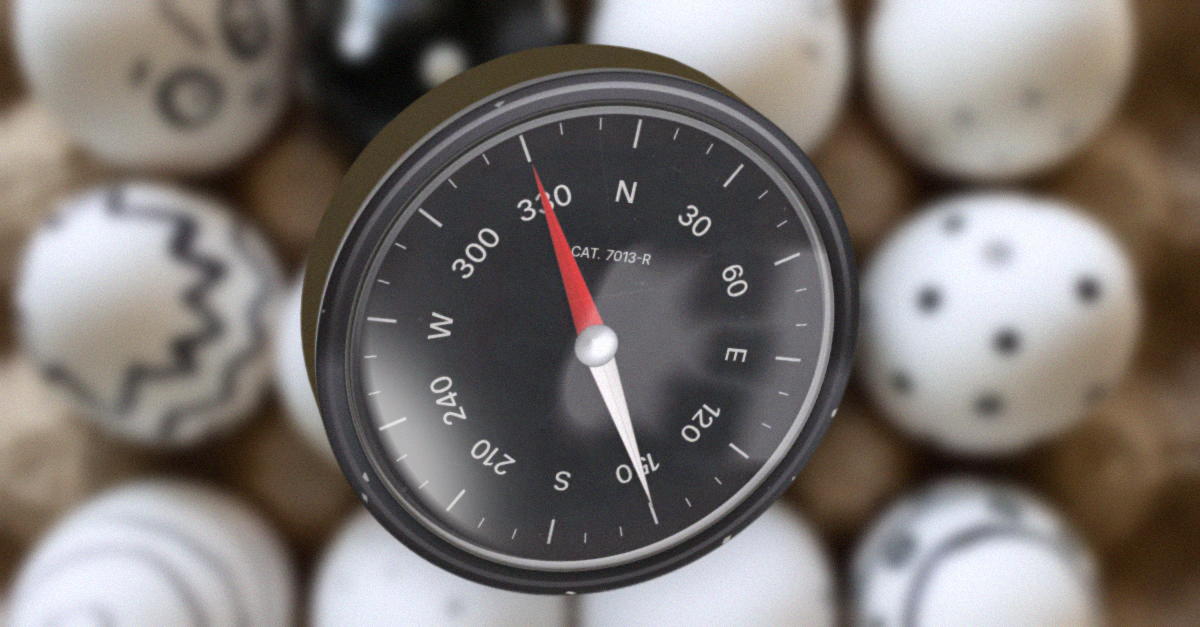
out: **330** °
